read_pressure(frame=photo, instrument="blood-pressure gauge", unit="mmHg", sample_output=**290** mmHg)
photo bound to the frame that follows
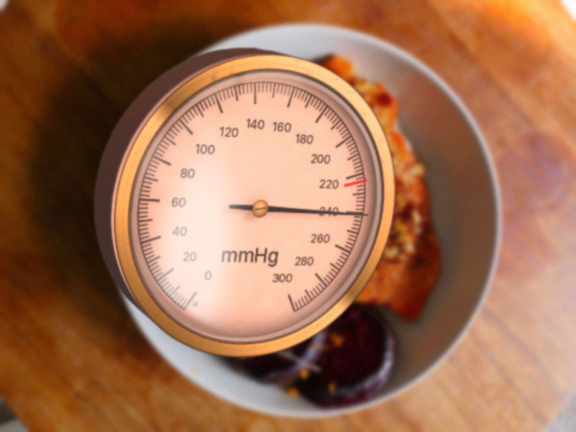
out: **240** mmHg
